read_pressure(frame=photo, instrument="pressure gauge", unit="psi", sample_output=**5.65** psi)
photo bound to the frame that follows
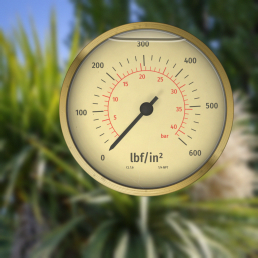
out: **0** psi
